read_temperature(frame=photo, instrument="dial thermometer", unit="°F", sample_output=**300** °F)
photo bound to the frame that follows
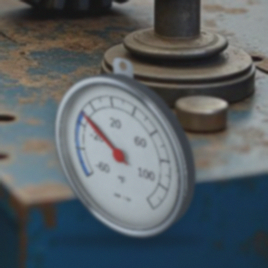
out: **-10** °F
